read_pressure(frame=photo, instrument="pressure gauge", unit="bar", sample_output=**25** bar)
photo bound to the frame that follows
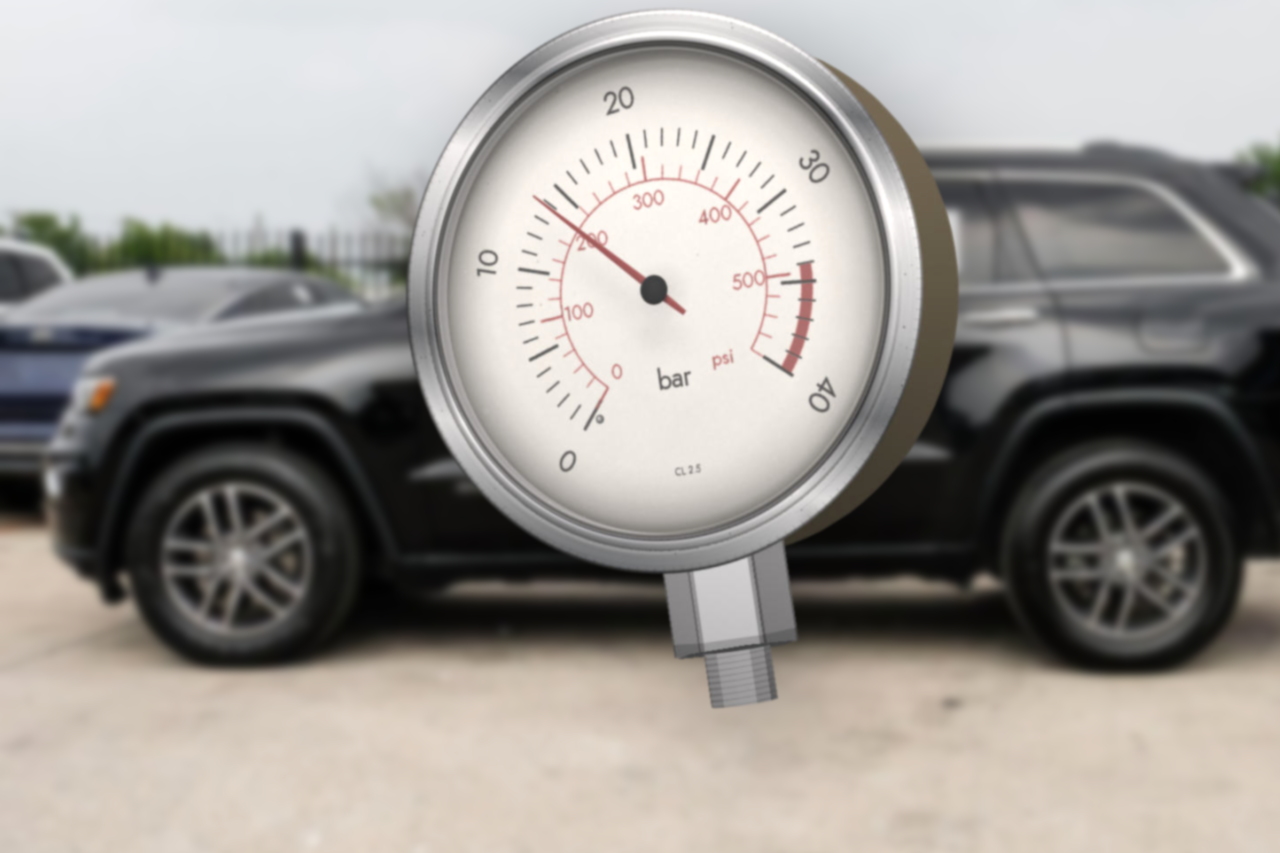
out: **14** bar
